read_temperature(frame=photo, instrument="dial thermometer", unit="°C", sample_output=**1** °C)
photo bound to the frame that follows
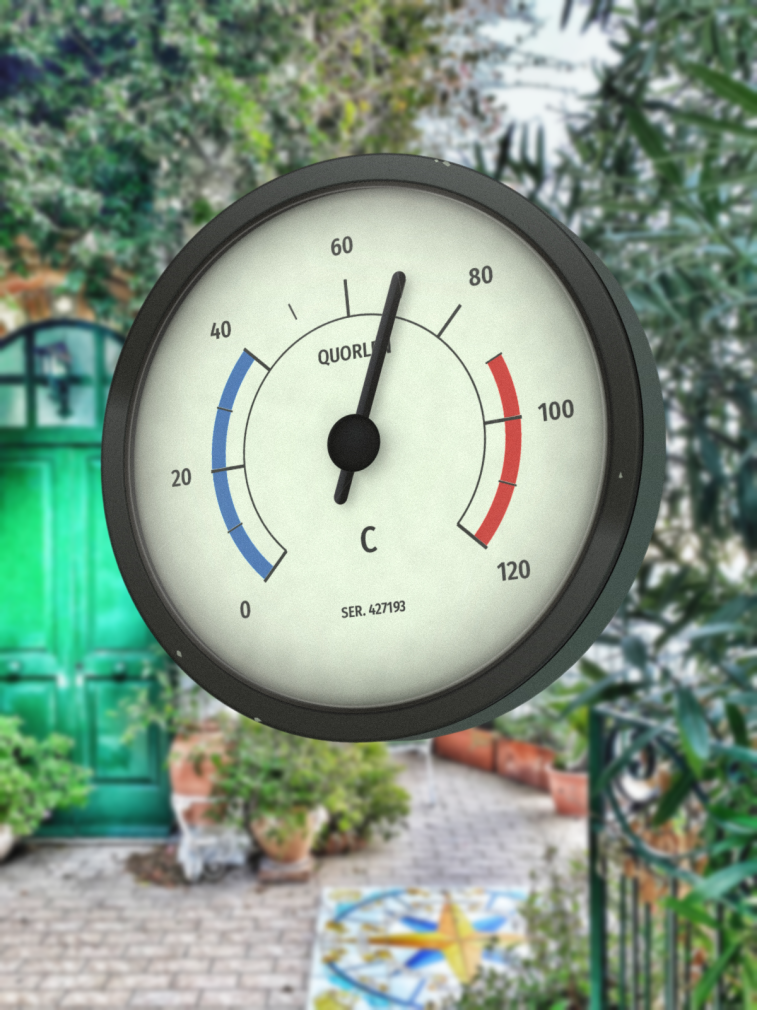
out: **70** °C
